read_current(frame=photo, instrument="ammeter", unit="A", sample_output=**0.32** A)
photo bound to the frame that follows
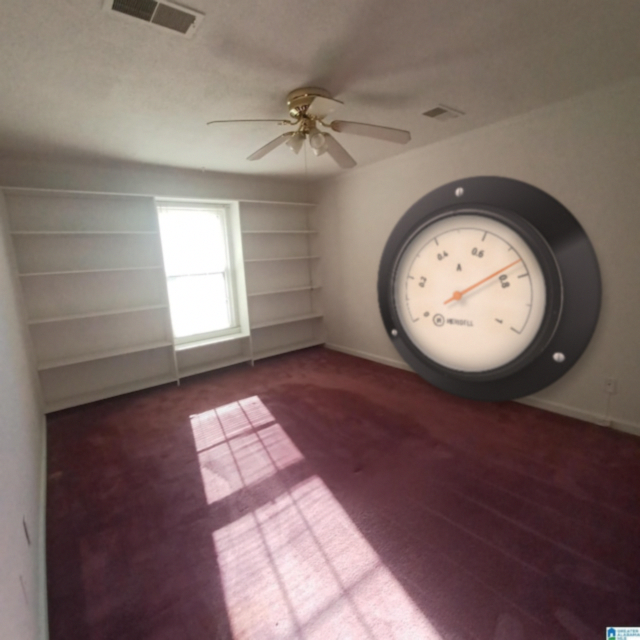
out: **0.75** A
